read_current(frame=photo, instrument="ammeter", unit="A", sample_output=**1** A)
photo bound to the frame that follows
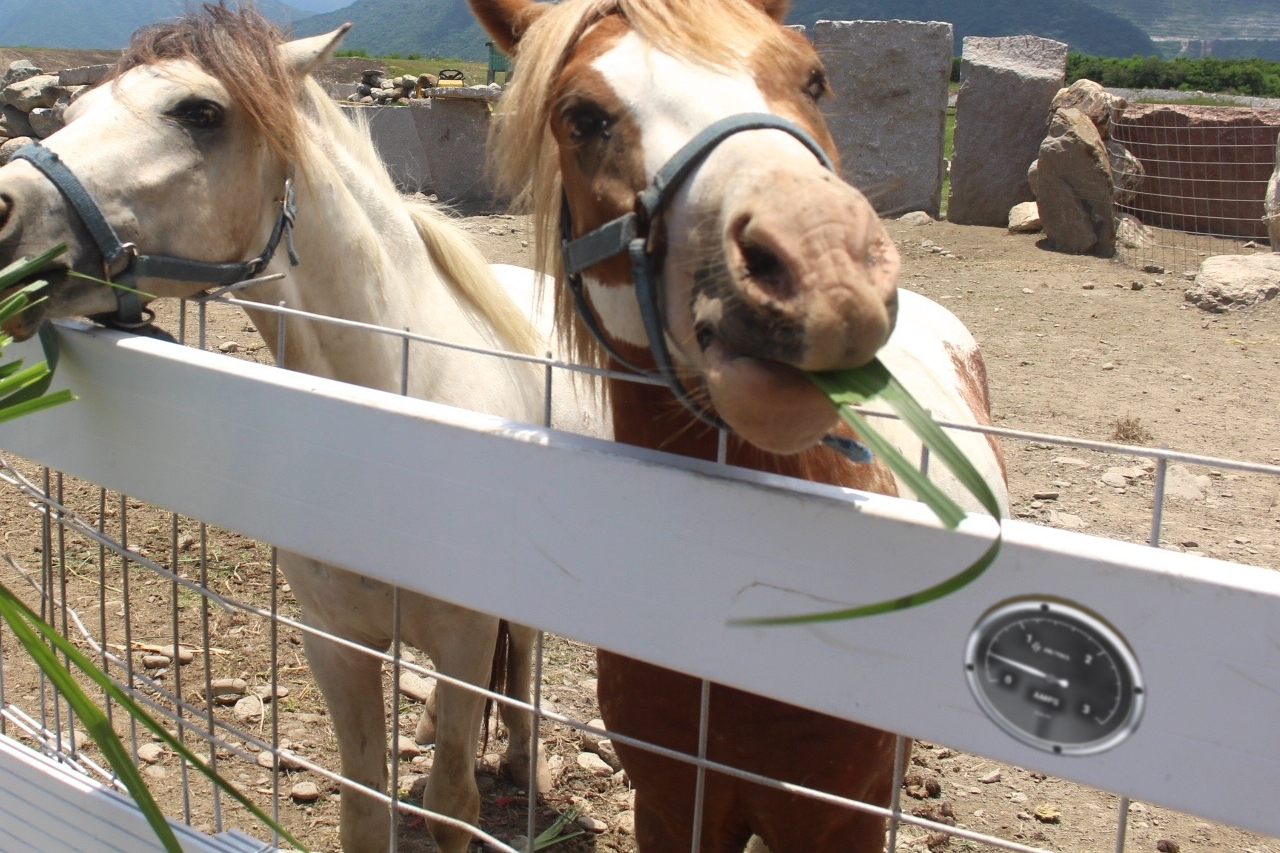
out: **0.4** A
